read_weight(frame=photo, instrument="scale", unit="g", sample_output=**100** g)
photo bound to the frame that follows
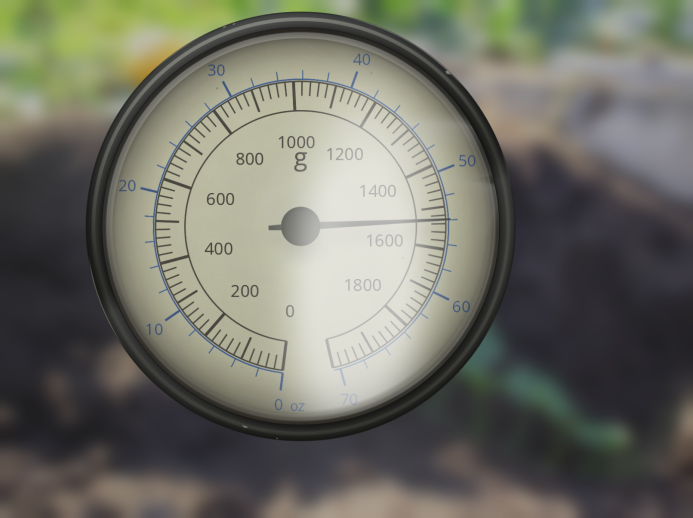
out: **1530** g
